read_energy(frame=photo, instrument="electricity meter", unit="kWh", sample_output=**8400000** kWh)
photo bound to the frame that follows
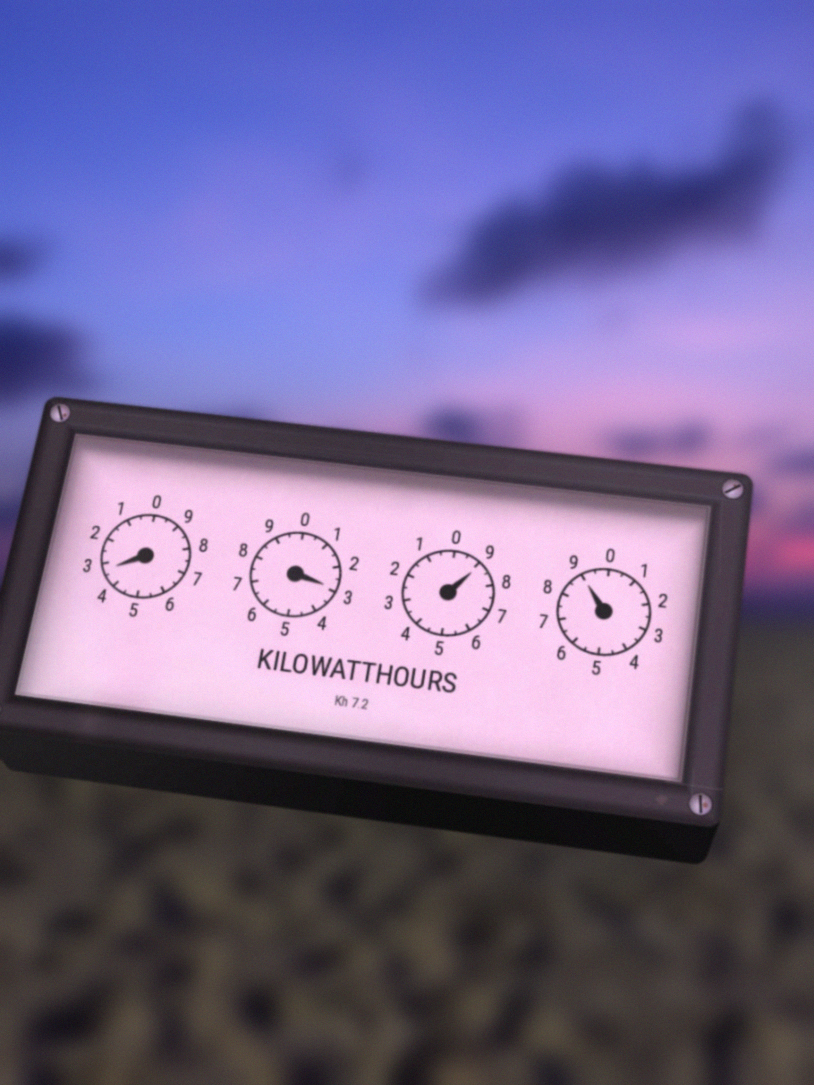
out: **3289** kWh
